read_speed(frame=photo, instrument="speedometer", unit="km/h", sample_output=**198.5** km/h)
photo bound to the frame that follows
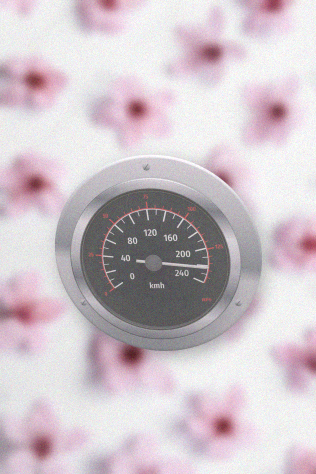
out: **220** km/h
